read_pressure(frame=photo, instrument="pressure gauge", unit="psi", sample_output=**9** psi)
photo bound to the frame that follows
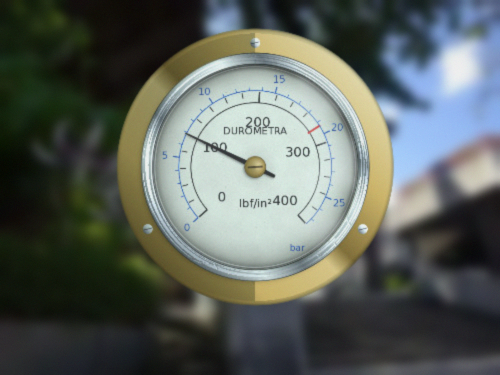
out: **100** psi
